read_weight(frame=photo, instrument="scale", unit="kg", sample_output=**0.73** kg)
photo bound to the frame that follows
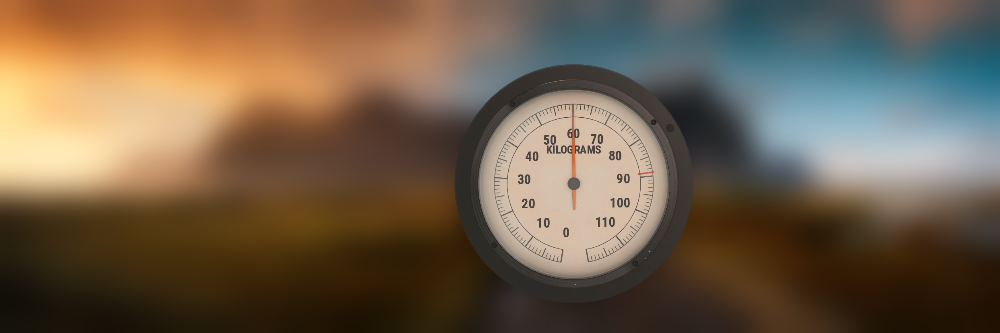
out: **60** kg
